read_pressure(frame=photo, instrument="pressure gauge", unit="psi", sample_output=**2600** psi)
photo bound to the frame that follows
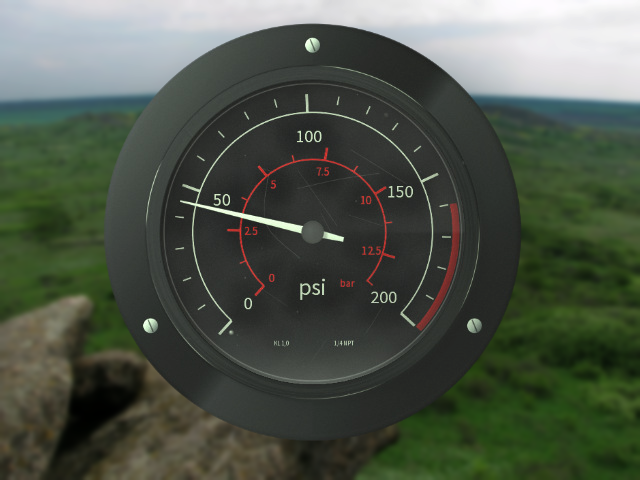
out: **45** psi
